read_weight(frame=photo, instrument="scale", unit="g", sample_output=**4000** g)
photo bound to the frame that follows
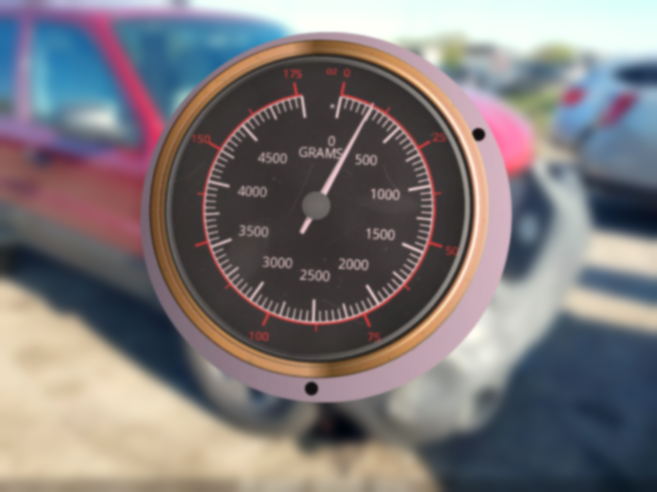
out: **250** g
